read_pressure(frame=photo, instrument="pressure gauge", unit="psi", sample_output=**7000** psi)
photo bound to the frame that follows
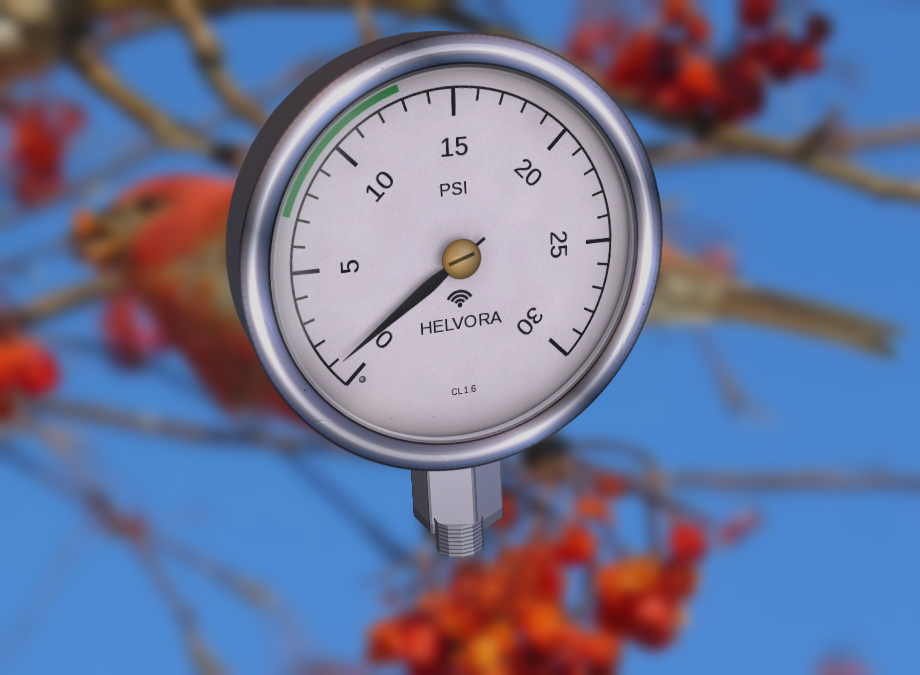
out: **1** psi
